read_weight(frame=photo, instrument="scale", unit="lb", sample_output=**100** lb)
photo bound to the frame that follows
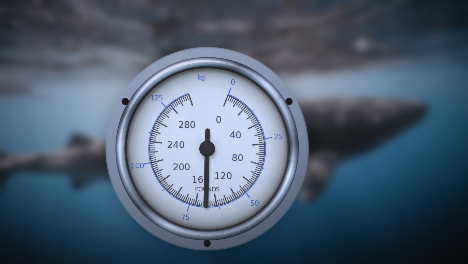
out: **150** lb
